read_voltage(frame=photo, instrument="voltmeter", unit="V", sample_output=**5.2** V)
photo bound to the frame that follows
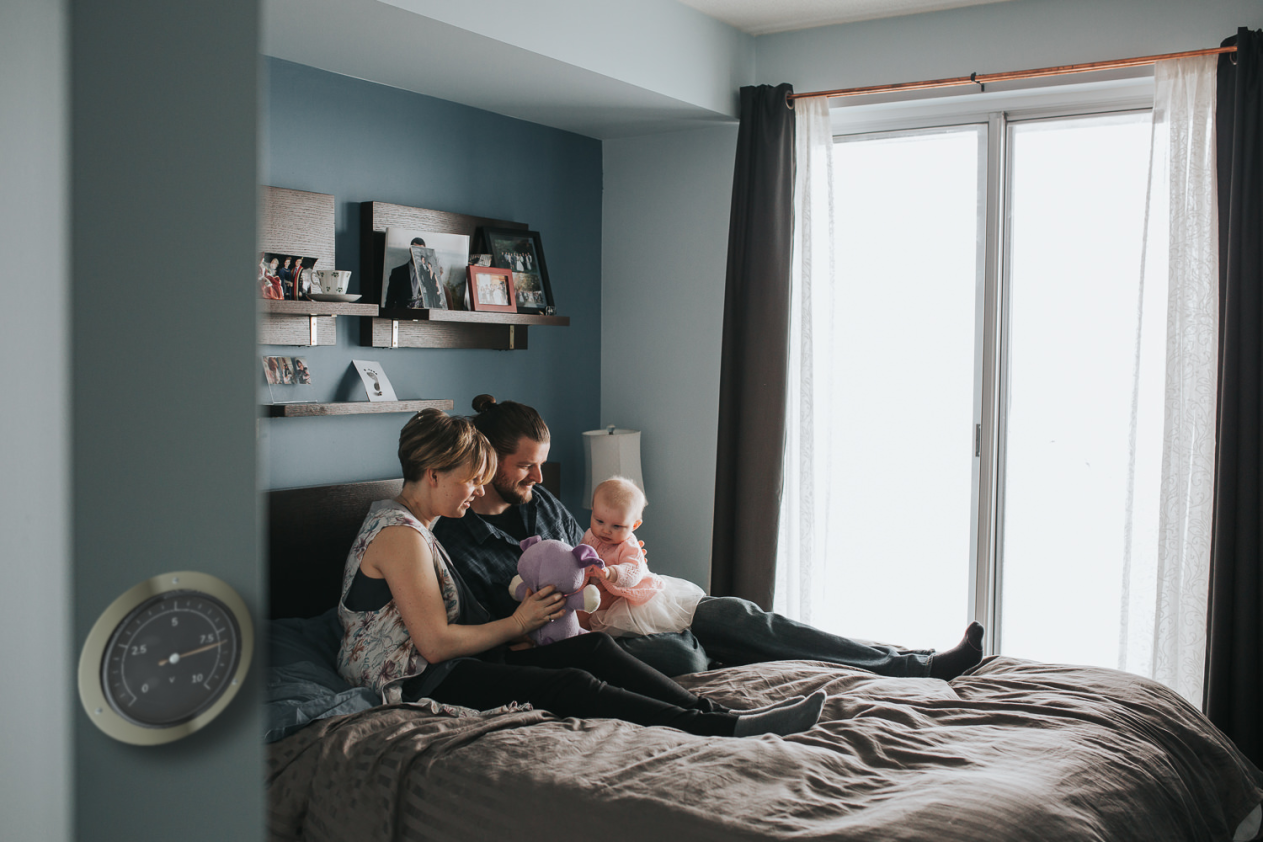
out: **8** V
